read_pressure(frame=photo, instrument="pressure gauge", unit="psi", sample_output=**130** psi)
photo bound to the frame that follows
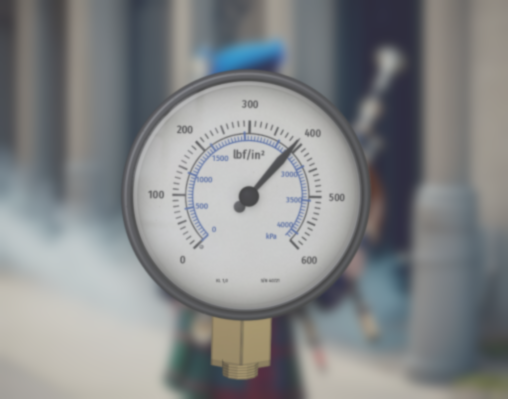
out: **390** psi
